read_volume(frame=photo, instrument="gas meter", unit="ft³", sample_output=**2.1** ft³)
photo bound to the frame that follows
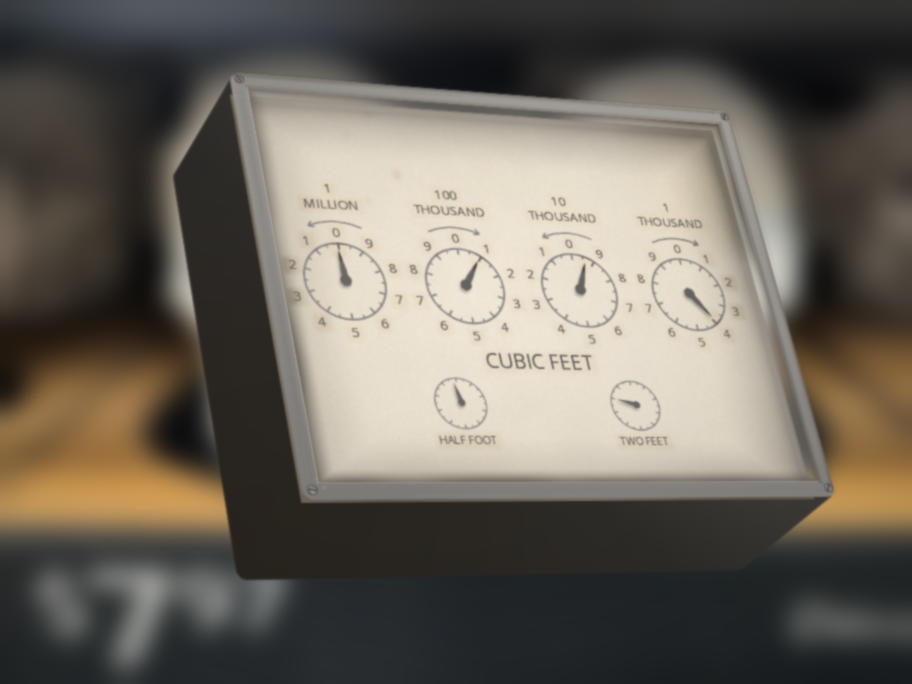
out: **9400** ft³
